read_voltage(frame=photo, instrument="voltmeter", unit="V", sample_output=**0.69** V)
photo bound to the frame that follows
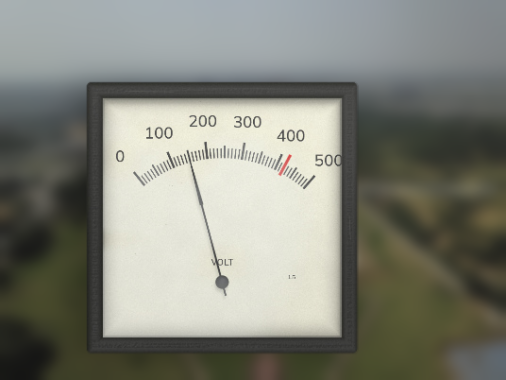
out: **150** V
